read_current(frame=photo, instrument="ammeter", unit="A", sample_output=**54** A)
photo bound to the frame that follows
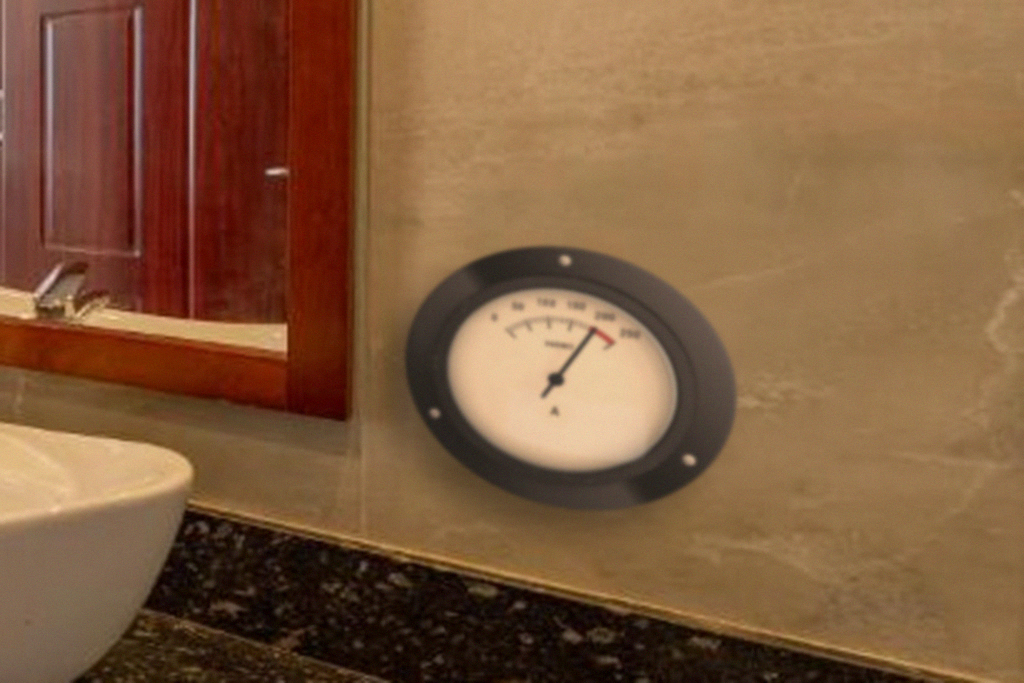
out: **200** A
